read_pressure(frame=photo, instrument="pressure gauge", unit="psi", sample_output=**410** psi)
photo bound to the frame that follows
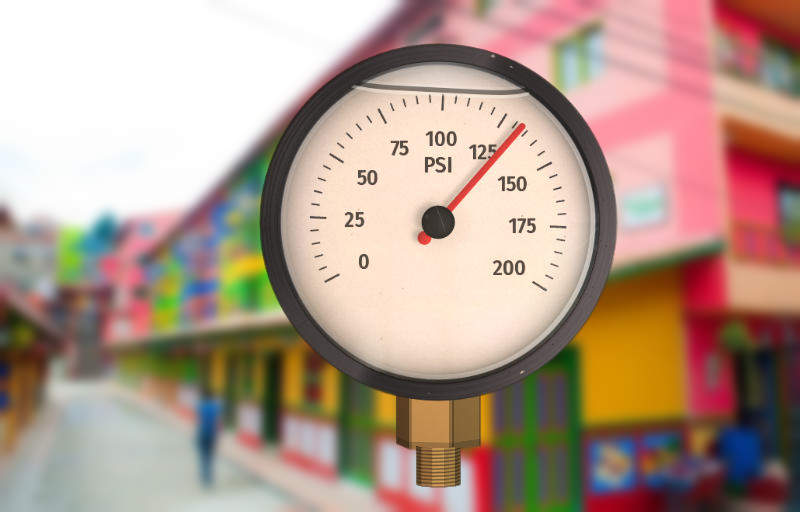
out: **132.5** psi
